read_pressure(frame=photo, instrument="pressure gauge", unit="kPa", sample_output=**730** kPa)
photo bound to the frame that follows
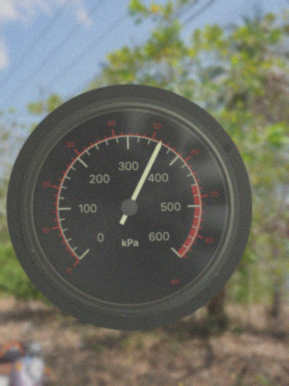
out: **360** kPa
